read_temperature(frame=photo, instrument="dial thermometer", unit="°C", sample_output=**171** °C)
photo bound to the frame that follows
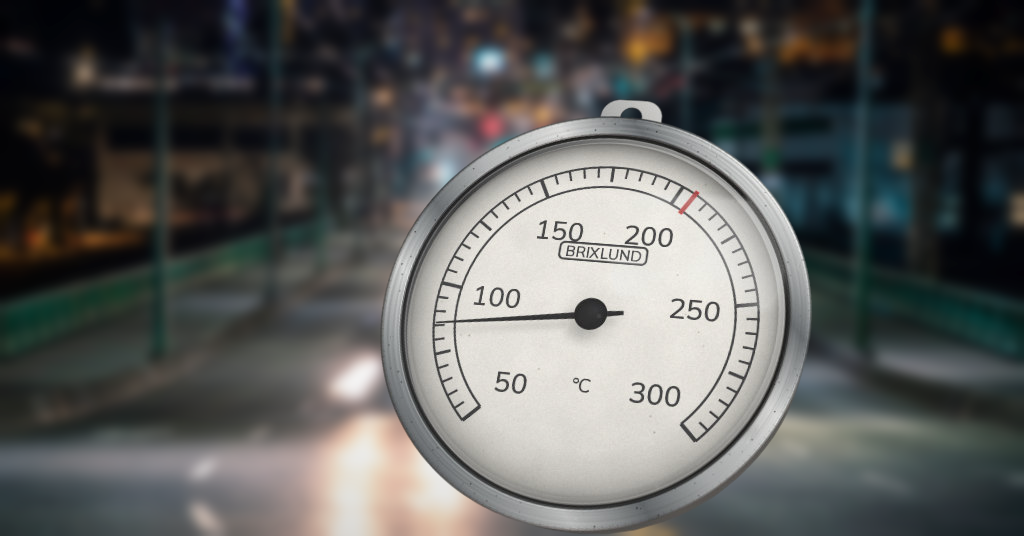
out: **85** °C
